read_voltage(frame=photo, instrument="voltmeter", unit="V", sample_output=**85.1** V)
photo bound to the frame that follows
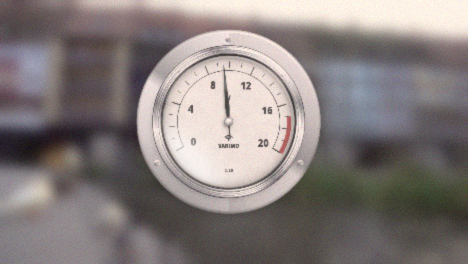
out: **9.5** V
